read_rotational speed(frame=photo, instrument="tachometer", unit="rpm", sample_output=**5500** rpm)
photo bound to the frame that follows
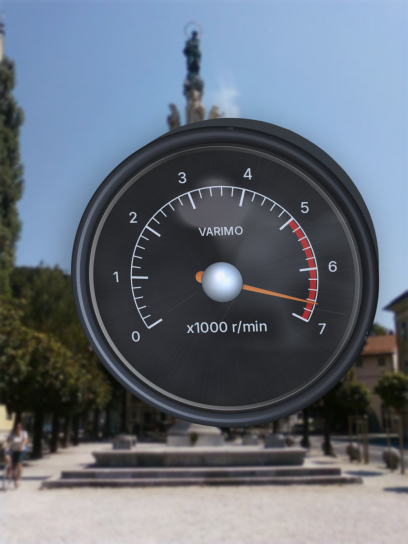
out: **6600** rpm
